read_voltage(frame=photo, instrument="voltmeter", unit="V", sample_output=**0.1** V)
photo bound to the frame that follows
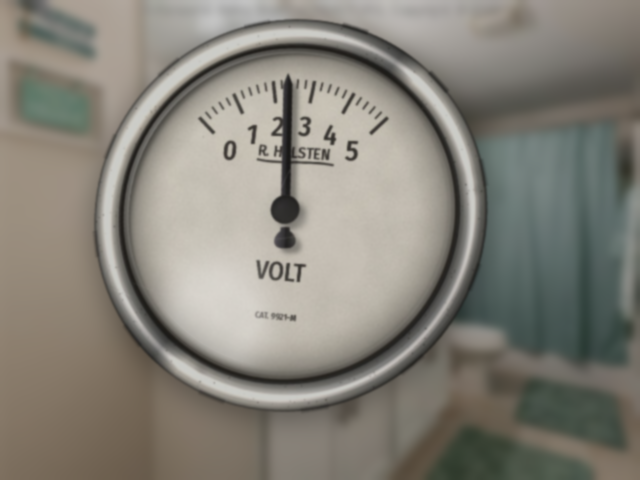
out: **2.4** V
